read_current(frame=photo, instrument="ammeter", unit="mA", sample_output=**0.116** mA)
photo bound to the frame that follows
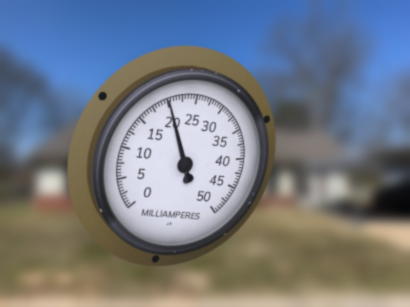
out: **20** mA
